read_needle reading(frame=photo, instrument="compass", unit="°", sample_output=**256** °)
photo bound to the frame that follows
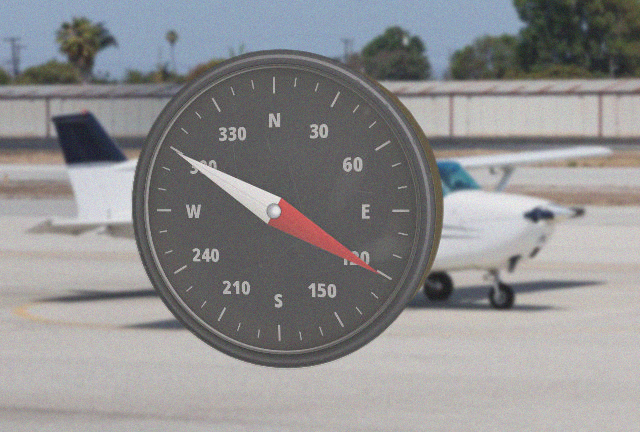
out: **120** °
